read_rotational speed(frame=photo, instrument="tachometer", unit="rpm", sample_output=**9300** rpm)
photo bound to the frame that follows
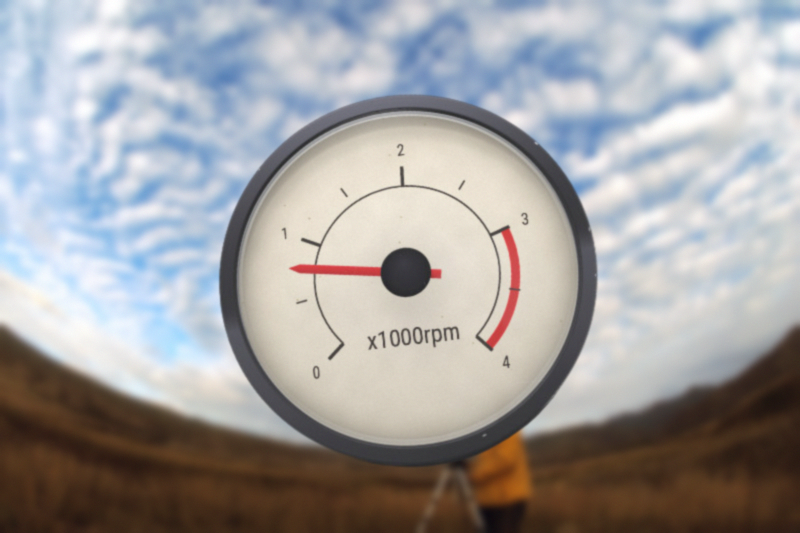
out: **750** rpm
